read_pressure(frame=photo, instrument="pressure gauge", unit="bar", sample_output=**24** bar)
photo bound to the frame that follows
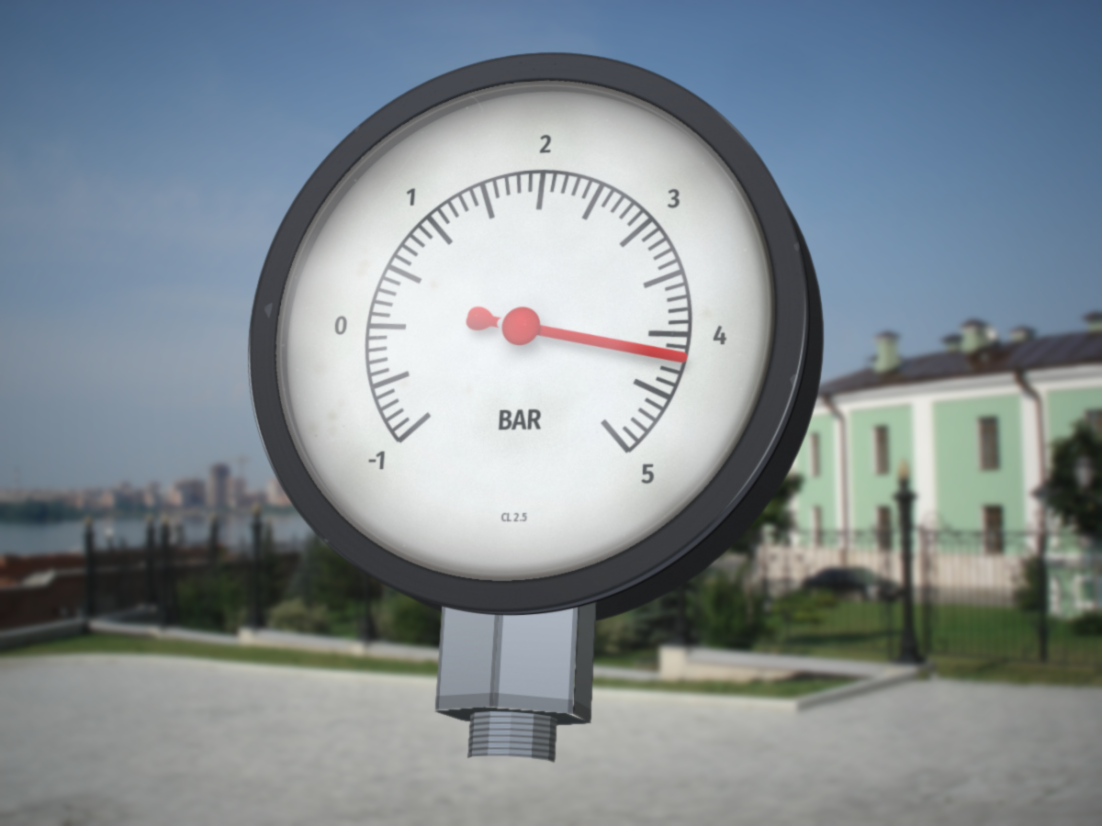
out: **4.2** bar
